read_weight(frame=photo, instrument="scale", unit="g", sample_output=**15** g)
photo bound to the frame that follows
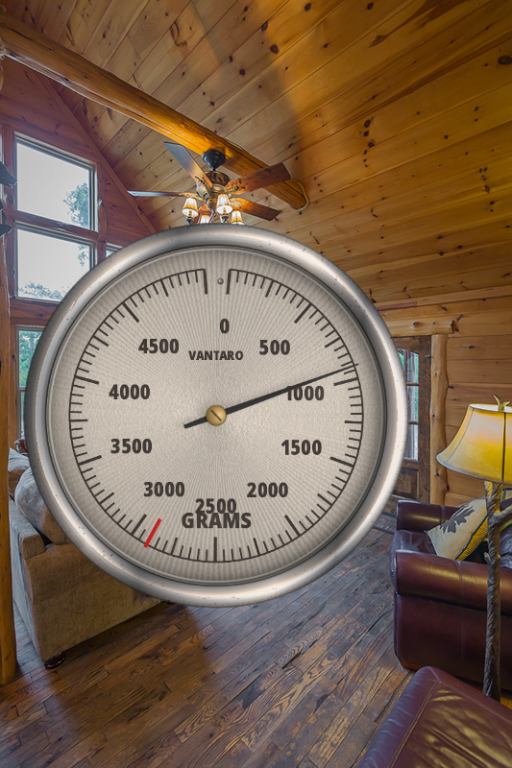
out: **925** g
